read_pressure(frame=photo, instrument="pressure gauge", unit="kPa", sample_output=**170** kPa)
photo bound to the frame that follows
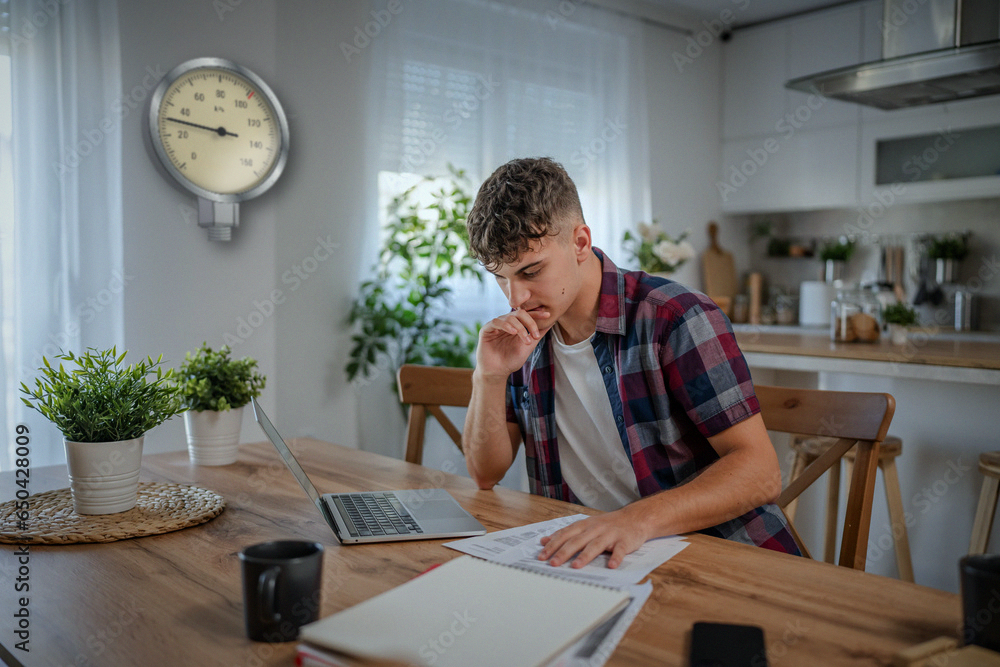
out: **30** kPa
